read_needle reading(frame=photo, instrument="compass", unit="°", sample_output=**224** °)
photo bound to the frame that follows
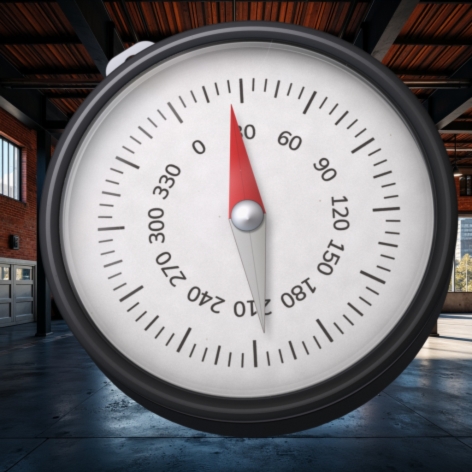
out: **25** °
